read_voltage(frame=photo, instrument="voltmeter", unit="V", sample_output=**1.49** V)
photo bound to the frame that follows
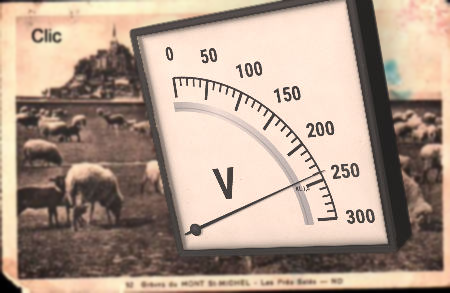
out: **240** V
